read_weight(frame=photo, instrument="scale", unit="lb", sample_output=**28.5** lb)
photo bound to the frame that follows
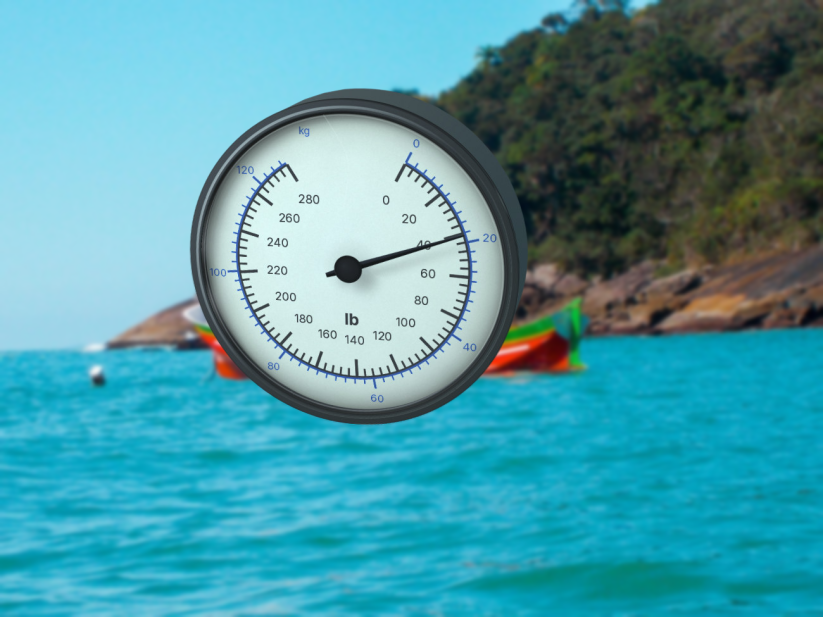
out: **40** lb
